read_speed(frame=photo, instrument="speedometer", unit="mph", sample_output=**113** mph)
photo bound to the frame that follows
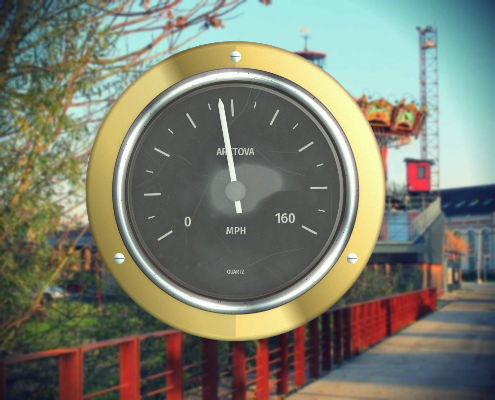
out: **75** mph
